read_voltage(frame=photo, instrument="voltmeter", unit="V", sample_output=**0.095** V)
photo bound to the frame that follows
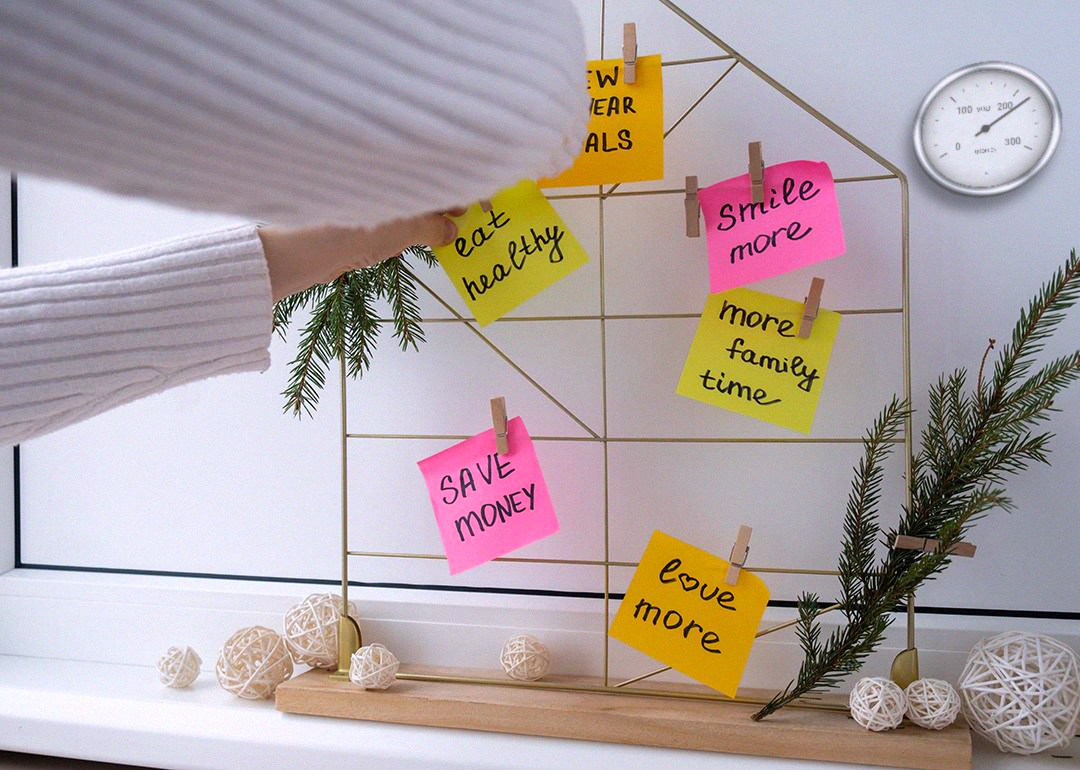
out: **220** V
